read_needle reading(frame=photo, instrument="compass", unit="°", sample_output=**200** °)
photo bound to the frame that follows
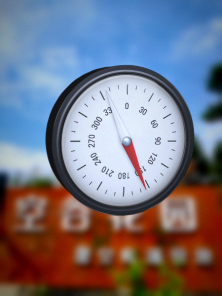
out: **155** °
